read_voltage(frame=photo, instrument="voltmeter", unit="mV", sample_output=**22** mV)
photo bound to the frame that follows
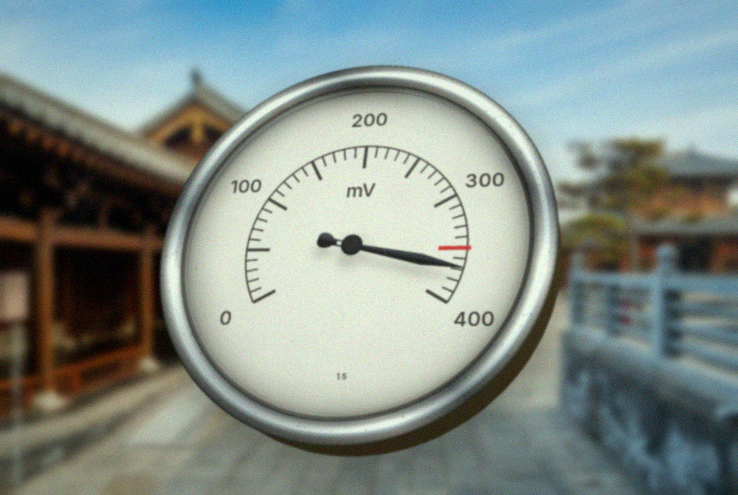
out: **370** mV
